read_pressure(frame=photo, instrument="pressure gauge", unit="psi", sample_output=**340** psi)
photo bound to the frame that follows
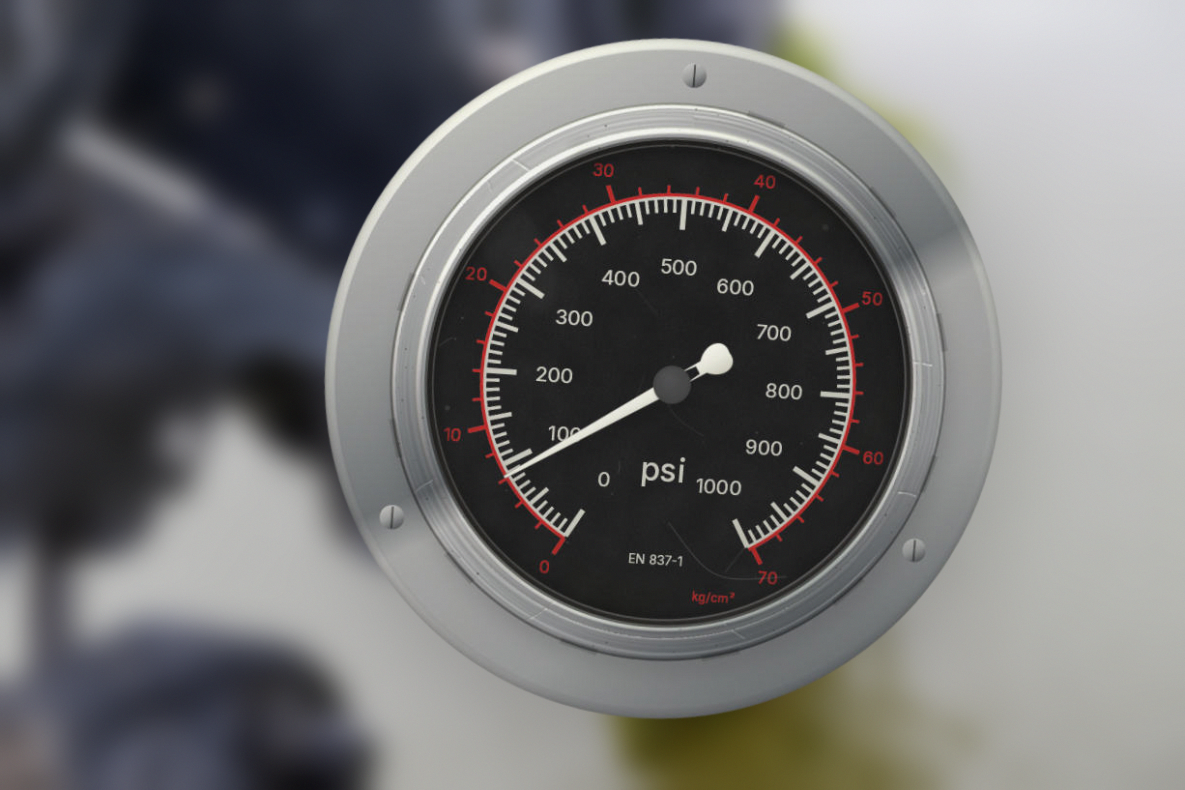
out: **90** psi
